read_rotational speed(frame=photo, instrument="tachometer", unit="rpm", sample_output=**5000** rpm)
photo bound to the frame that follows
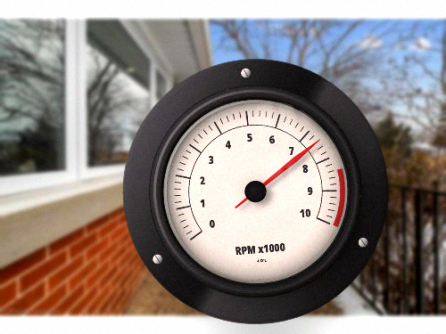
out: **7400** rpm
